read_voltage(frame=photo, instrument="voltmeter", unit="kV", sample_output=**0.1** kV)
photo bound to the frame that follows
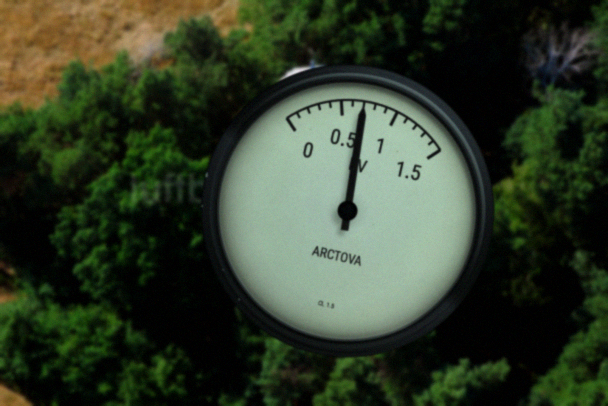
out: **0.7** kV
